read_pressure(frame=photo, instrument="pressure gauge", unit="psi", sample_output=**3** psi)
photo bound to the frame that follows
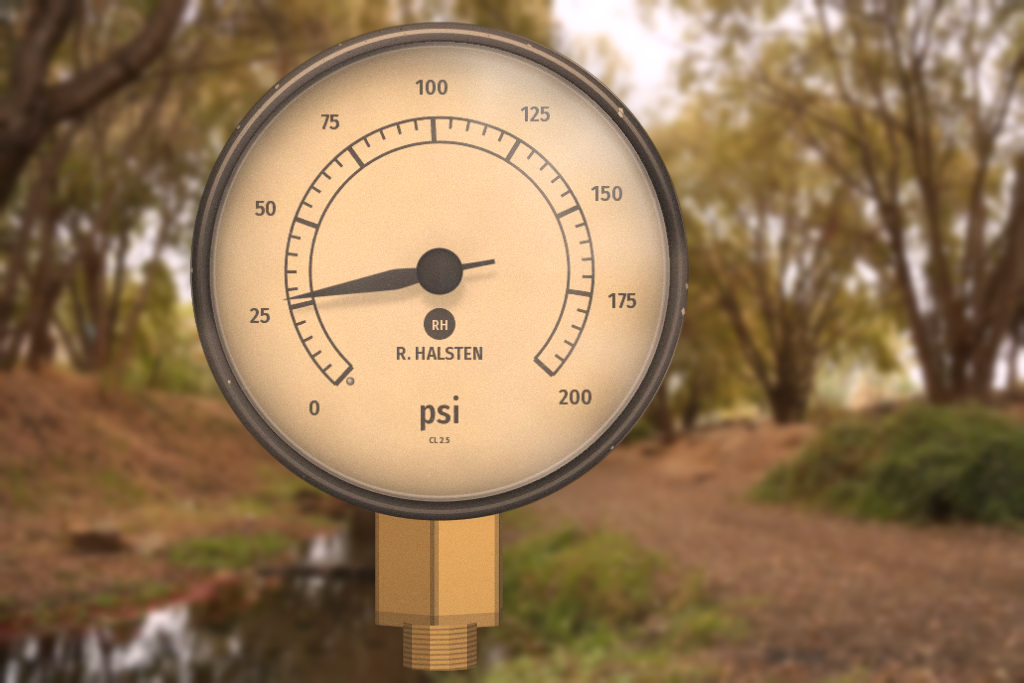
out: **27.5** psi
